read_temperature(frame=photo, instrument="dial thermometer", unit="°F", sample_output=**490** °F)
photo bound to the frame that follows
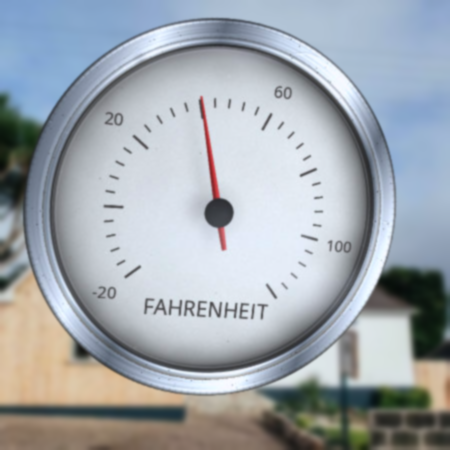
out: **40** °F
